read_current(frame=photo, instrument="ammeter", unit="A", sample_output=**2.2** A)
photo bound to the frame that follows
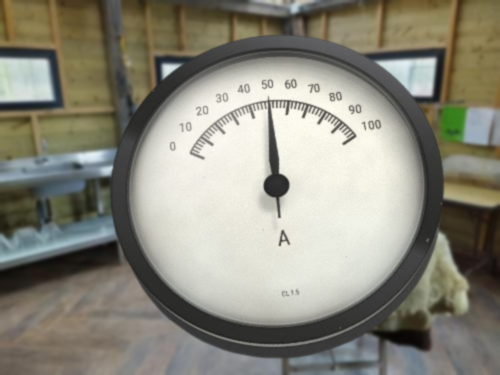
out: **50** A
